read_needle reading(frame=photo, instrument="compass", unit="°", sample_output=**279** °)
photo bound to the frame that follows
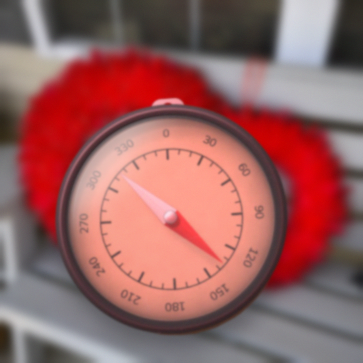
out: **135** °
